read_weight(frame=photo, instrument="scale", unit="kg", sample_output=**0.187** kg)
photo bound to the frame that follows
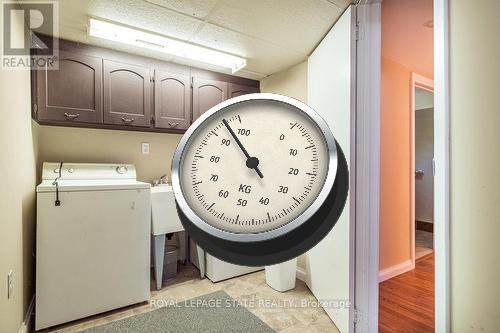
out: **95** kg
